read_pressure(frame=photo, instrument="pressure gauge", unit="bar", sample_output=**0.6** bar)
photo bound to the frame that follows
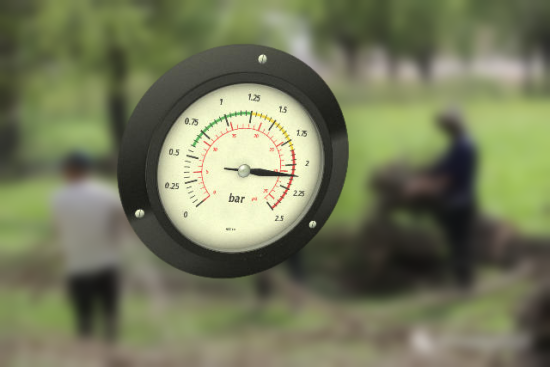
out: **2.1** bar
